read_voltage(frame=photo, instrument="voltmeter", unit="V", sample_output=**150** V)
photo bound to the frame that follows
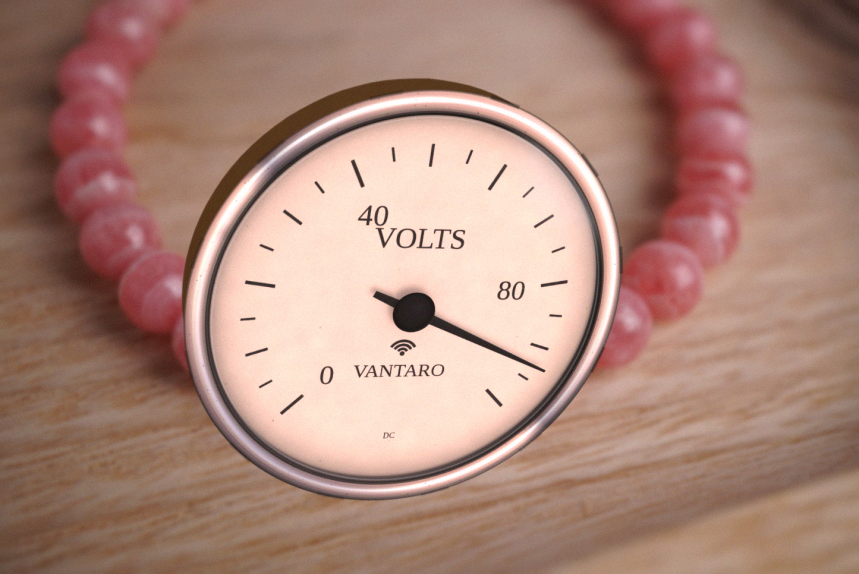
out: **92.5** V
